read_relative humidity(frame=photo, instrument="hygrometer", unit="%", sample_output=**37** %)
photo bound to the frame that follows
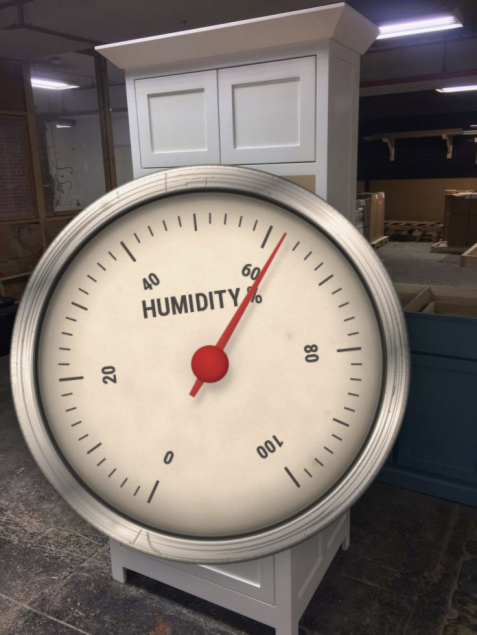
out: **62** %
